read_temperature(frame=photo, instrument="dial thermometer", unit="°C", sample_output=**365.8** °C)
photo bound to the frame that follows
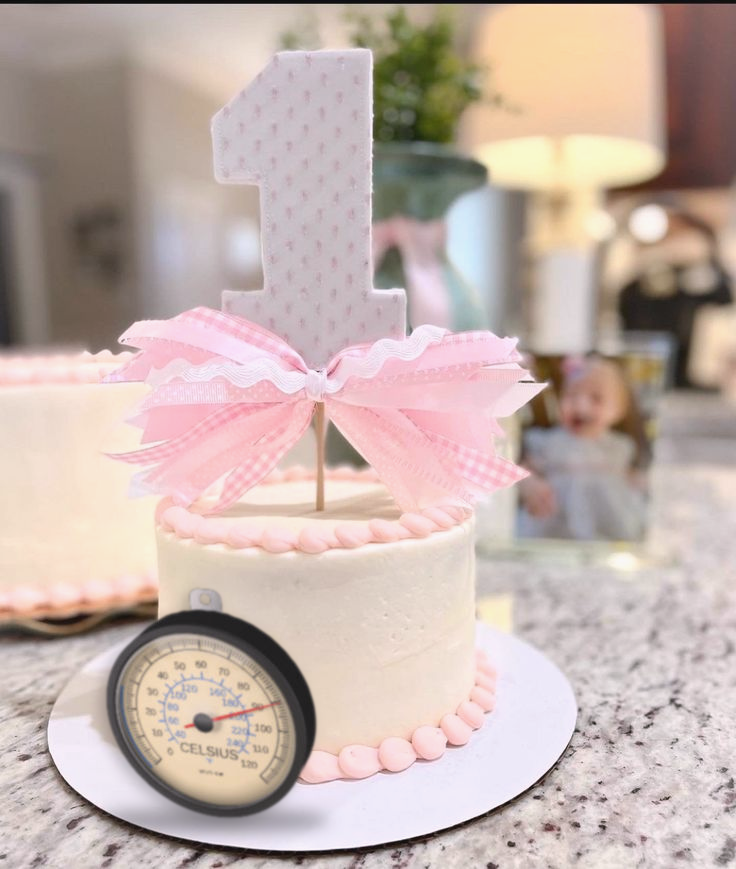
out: **90** °C
